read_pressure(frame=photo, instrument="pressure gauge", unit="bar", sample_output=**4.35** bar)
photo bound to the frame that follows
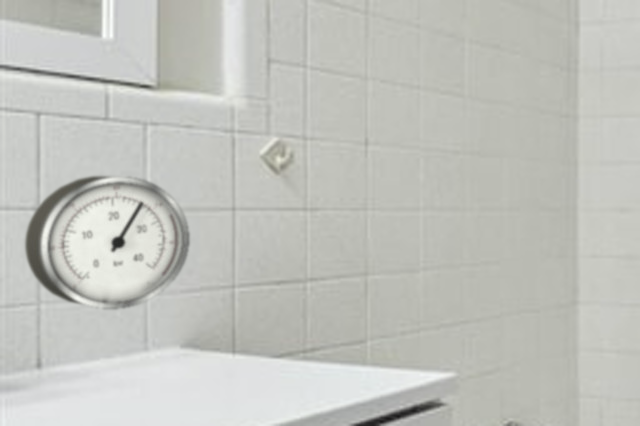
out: **25** bar
